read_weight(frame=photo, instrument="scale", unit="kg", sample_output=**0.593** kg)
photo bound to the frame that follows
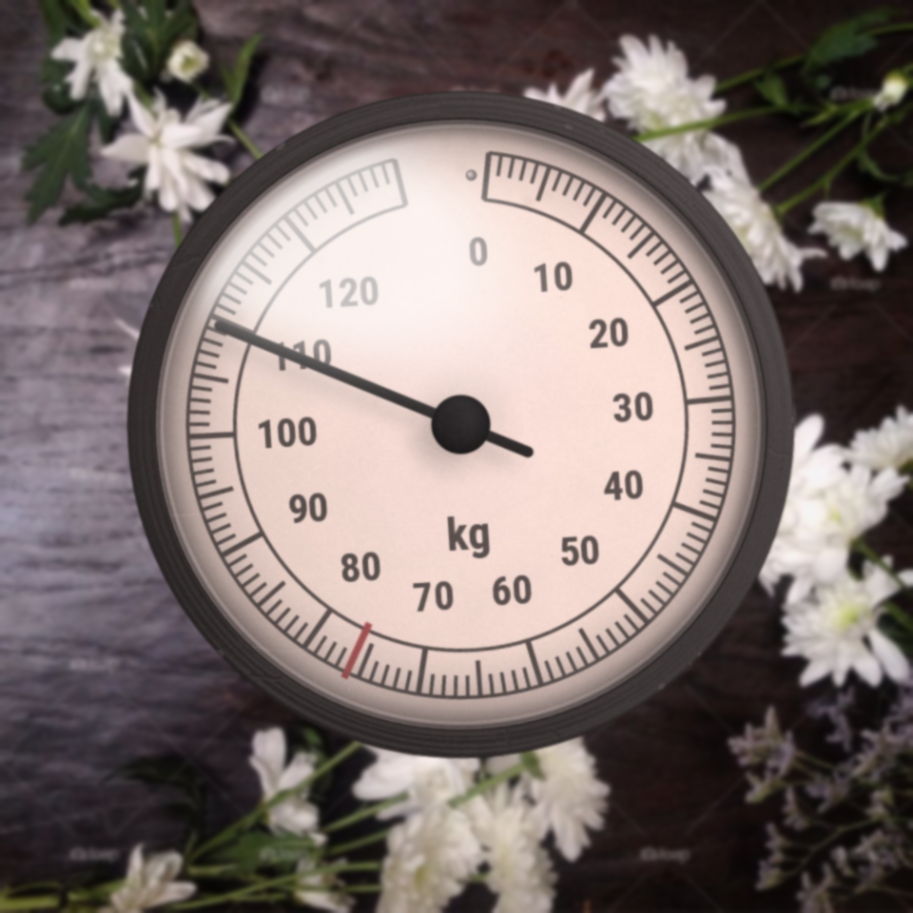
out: **109.5** kg
